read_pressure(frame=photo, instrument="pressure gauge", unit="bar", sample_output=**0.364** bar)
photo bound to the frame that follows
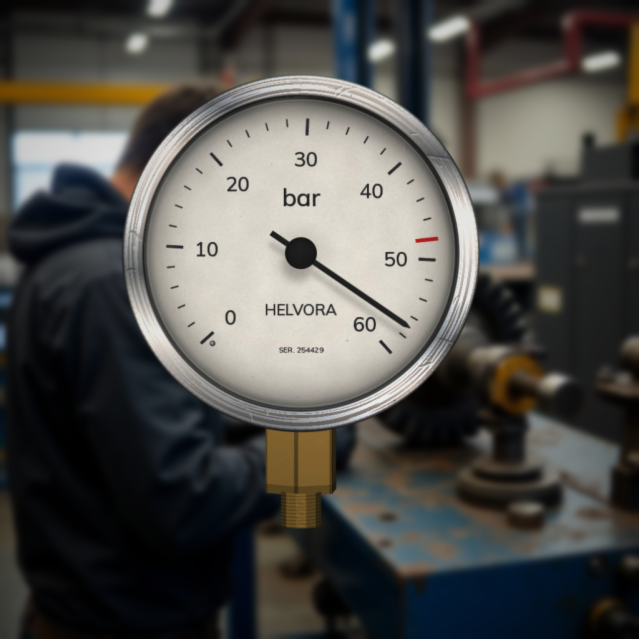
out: **57** bar
